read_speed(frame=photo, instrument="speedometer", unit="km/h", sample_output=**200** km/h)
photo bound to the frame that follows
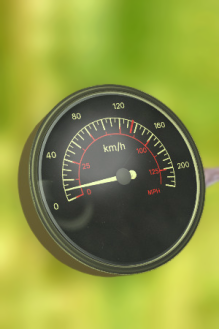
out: **10** km/h
